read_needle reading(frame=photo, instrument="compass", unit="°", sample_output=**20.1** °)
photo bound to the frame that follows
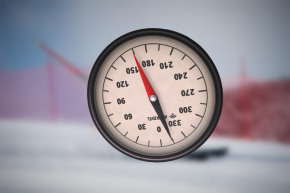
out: **165** °
